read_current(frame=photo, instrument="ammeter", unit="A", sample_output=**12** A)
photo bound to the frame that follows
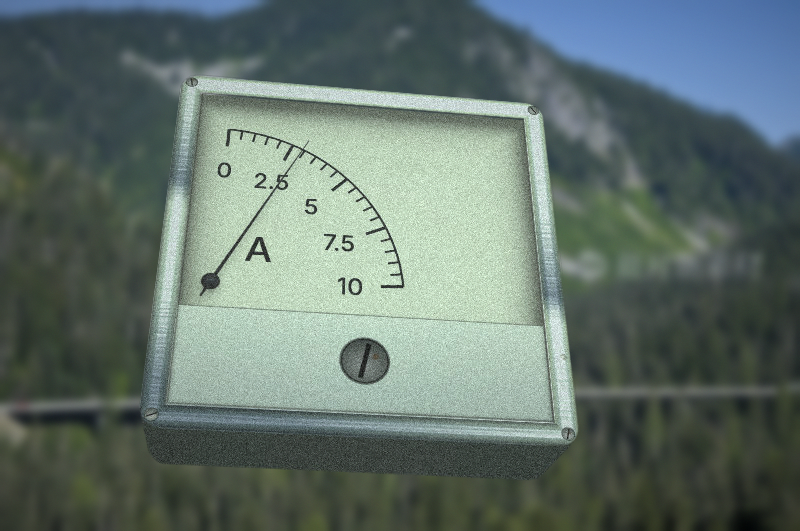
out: **3** A
